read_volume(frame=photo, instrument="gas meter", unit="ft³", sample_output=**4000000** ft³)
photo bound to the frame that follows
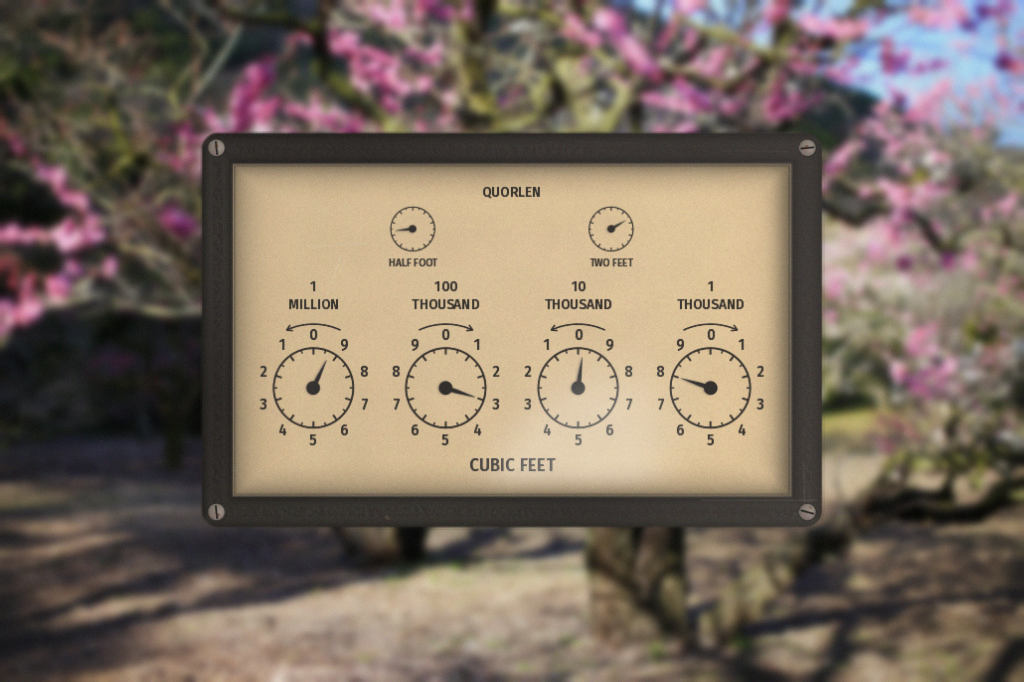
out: **929800** ft³
